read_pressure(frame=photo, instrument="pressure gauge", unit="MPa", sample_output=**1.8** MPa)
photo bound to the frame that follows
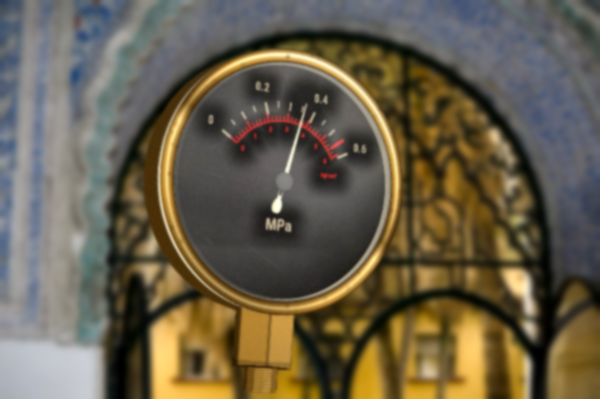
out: **0.35** MPa
